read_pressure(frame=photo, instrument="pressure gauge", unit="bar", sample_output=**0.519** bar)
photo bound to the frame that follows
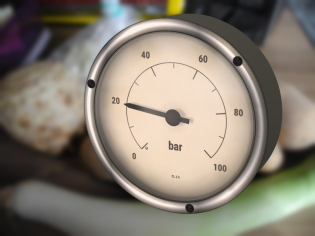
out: **20** bar
